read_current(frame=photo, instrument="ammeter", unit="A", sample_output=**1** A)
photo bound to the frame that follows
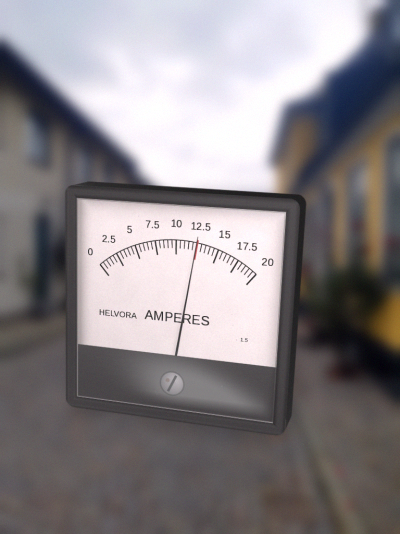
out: **12.5** A
